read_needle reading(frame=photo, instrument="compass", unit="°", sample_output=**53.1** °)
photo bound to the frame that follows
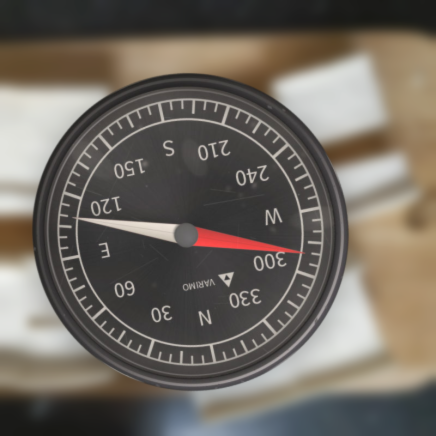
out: **290** °
